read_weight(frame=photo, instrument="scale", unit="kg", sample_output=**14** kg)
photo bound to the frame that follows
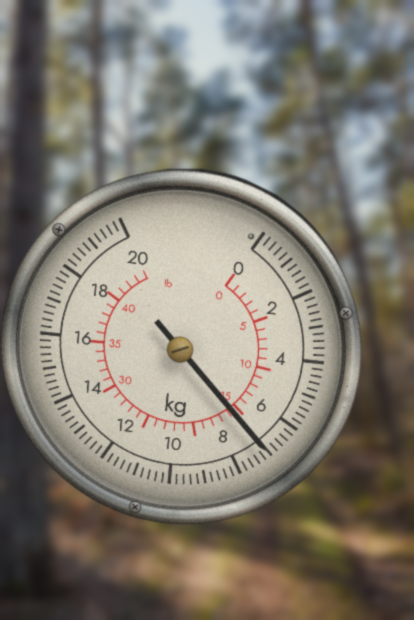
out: **7** kg
